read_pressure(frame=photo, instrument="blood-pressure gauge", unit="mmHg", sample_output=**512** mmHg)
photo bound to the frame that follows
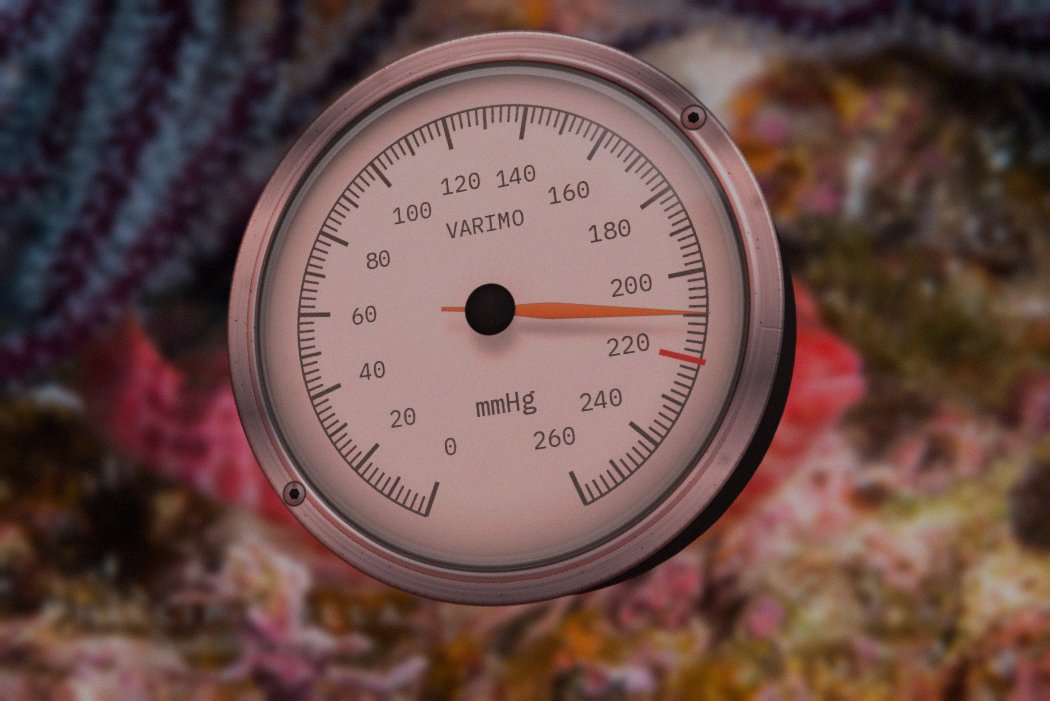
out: **210** mmHg
